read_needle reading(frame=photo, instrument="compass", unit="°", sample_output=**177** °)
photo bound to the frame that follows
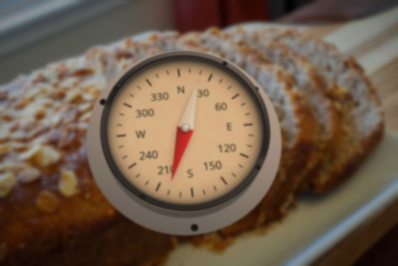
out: **200** °
